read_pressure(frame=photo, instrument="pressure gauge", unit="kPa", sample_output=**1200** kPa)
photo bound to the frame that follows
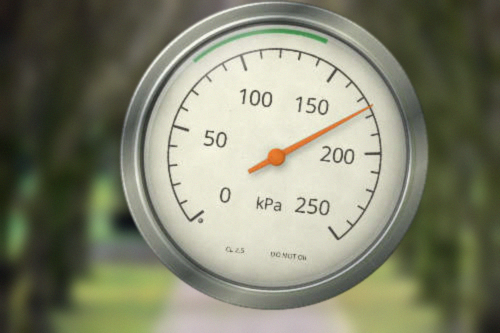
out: **175** kPa
